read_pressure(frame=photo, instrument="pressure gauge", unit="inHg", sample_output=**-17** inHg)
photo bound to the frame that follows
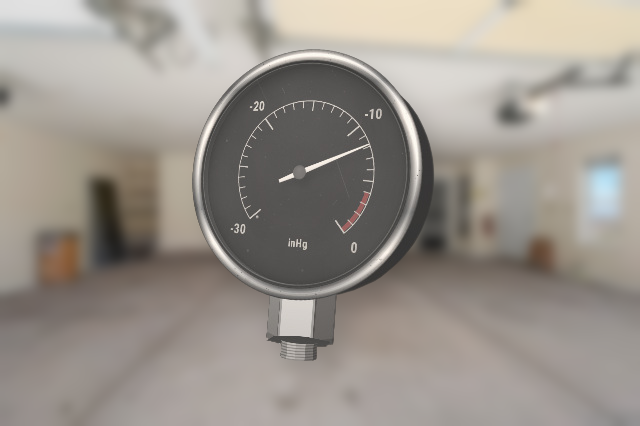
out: **-8** inHg
